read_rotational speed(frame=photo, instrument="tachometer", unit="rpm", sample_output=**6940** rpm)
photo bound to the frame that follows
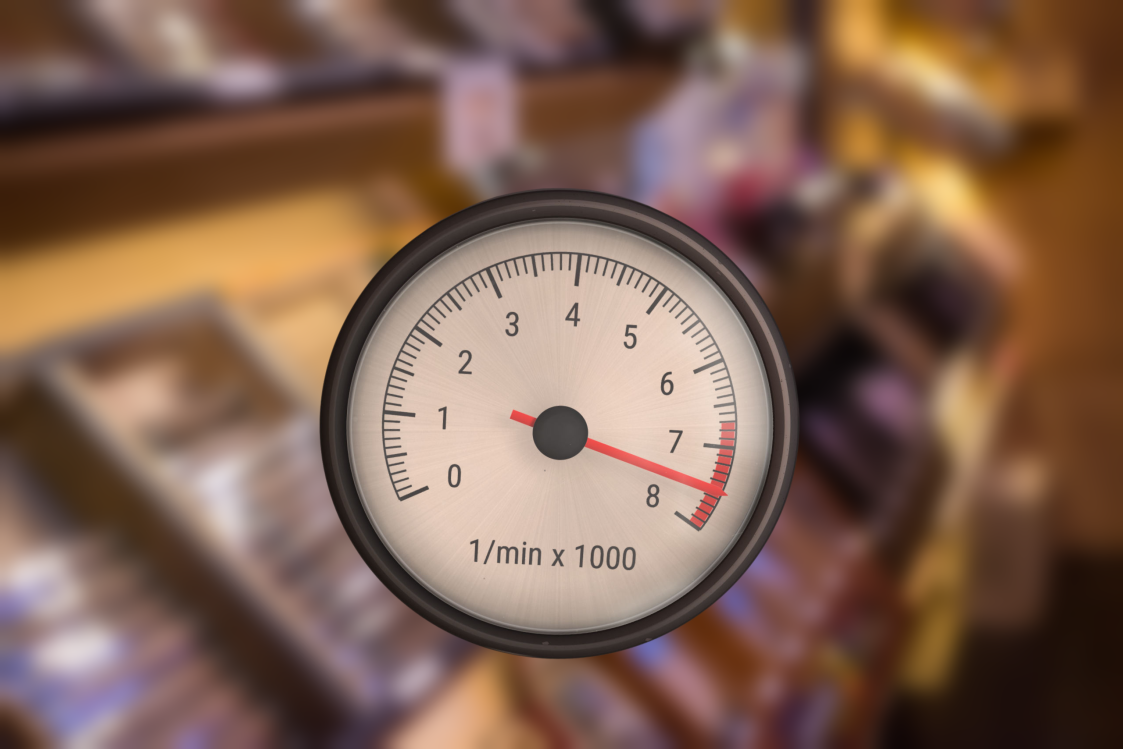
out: **7500** rpm
